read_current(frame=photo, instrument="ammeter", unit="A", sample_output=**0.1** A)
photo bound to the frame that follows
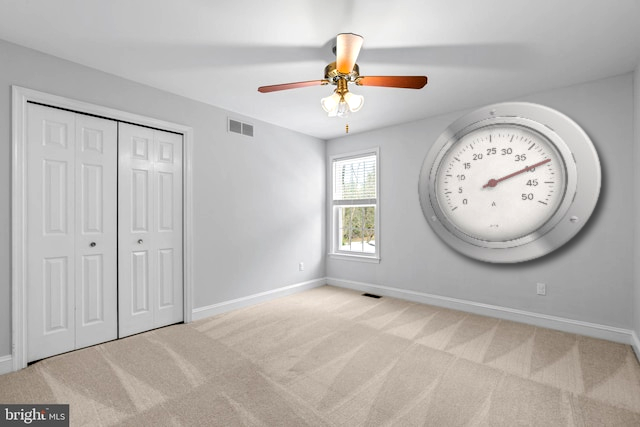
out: **40** A
